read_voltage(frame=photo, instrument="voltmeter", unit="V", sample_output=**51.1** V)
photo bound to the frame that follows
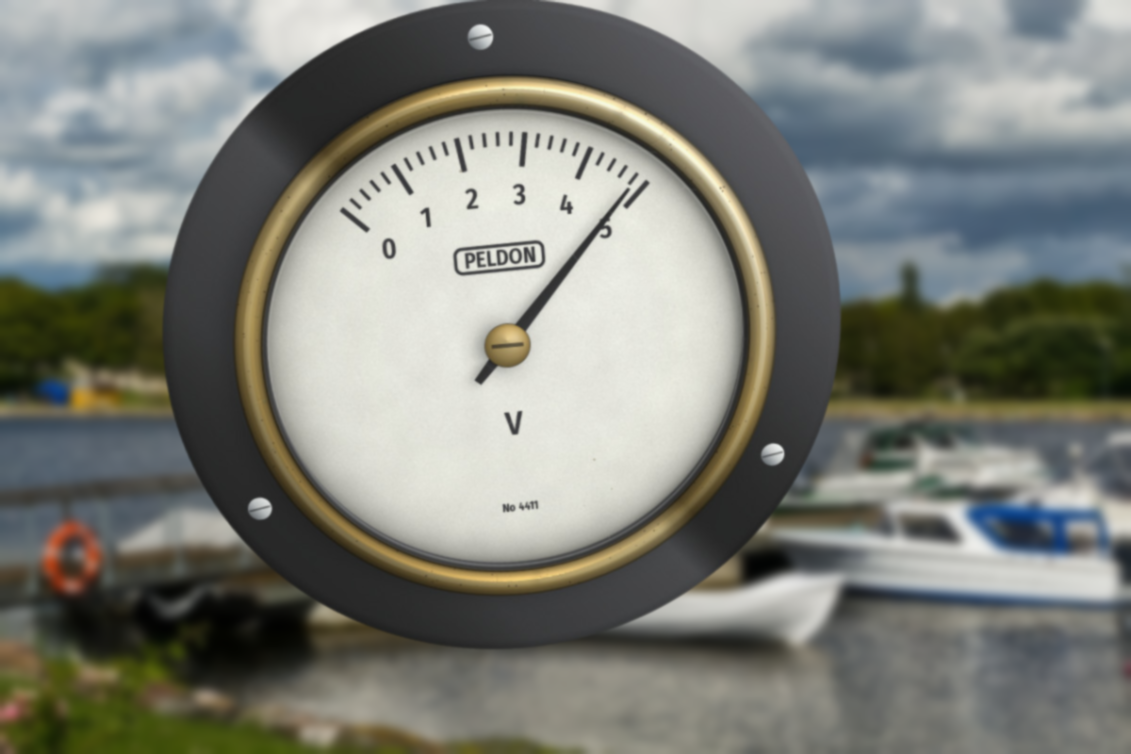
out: **4.8** V
